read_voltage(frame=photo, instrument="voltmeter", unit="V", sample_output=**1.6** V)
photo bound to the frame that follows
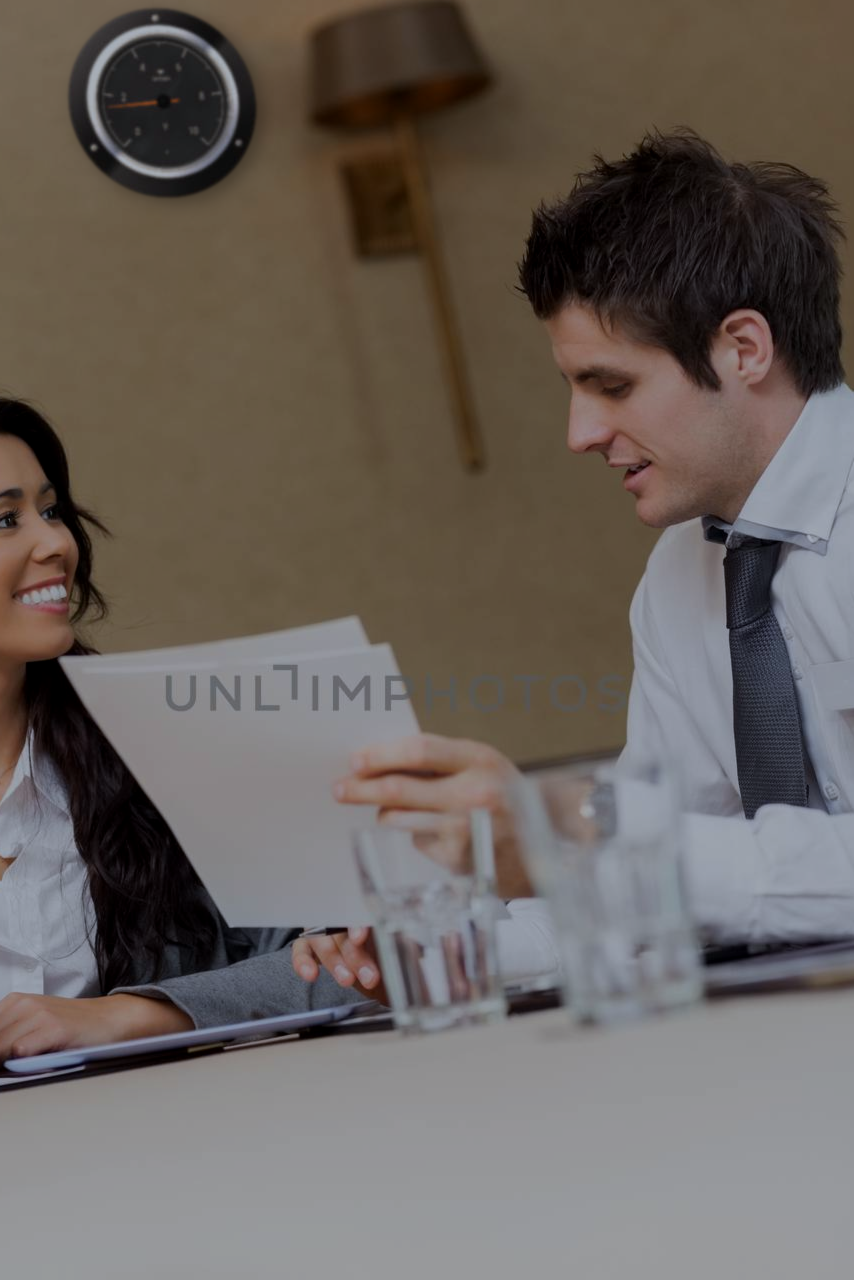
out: **1.5** V
